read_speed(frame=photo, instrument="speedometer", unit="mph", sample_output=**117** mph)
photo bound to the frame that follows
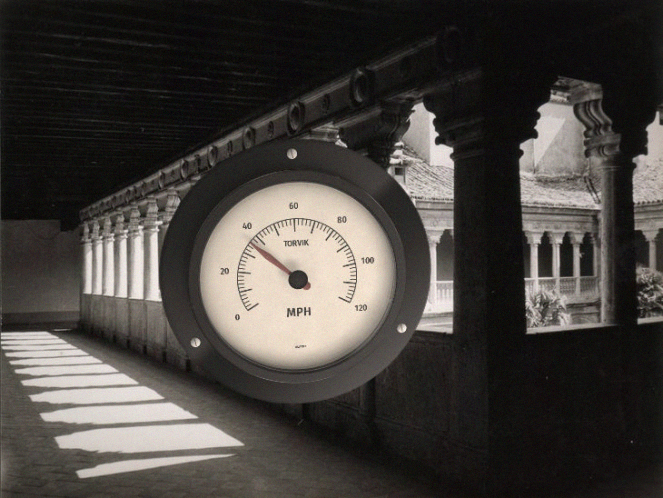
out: **36** mph
